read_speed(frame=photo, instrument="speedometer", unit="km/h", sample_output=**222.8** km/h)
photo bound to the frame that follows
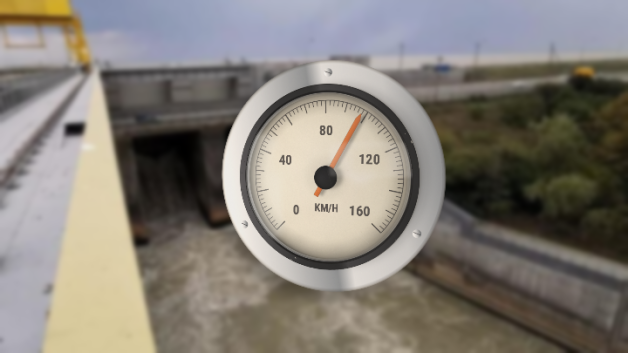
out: **98** km/h
